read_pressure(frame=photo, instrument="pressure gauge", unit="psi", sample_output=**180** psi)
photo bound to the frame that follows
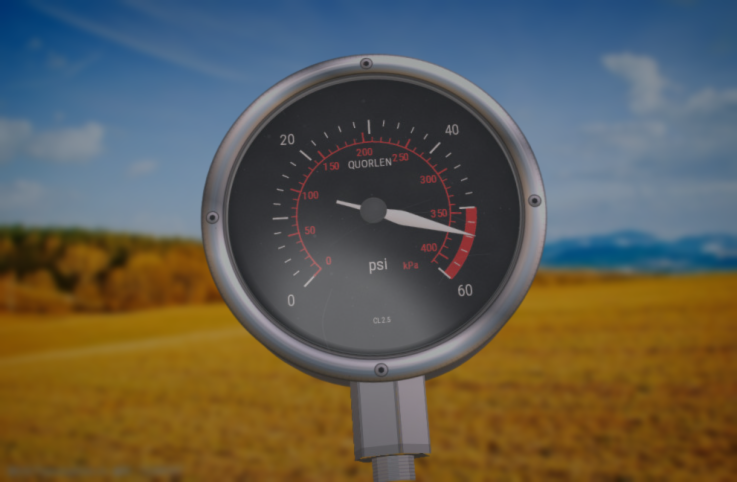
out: **54** psi
